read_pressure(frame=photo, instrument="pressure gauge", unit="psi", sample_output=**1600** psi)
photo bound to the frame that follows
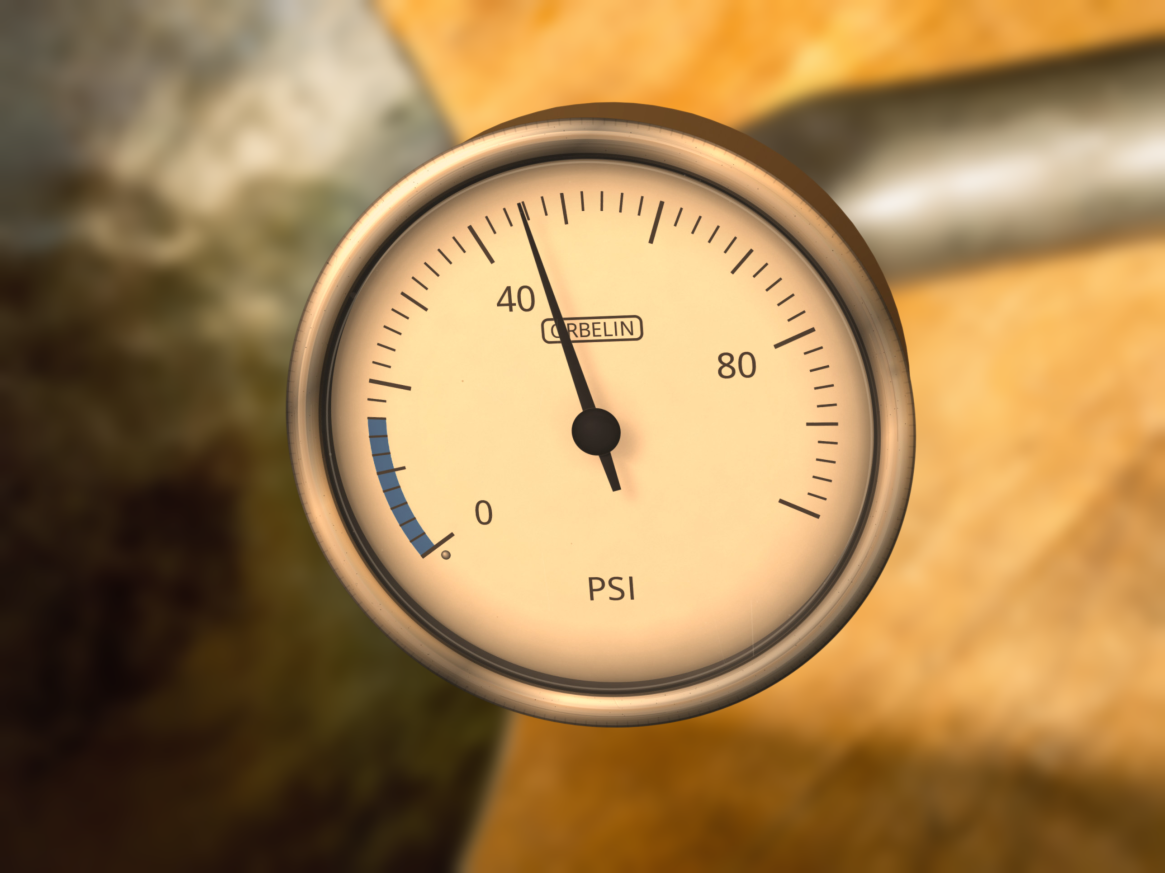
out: **46** psi
